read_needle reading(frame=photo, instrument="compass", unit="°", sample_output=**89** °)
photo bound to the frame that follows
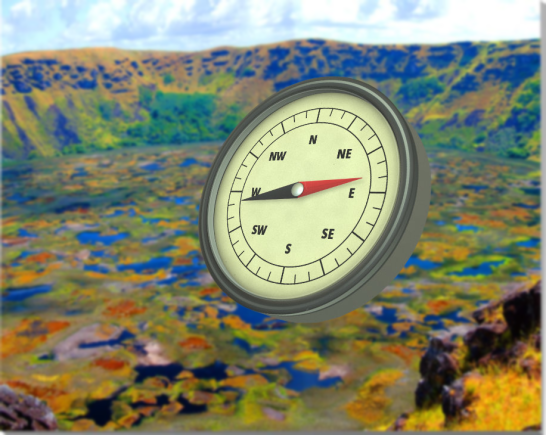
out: **80** °
